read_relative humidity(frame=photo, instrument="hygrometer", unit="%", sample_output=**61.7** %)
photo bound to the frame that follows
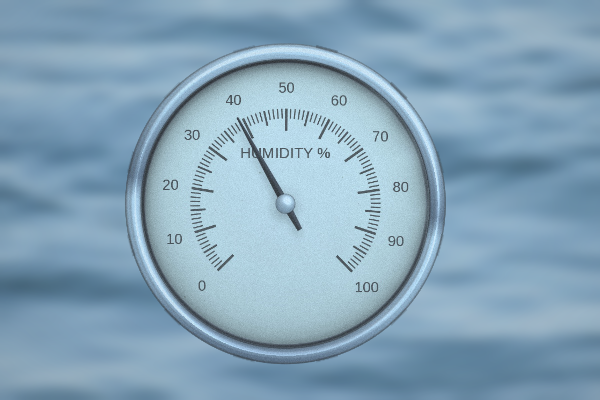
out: **39** %
